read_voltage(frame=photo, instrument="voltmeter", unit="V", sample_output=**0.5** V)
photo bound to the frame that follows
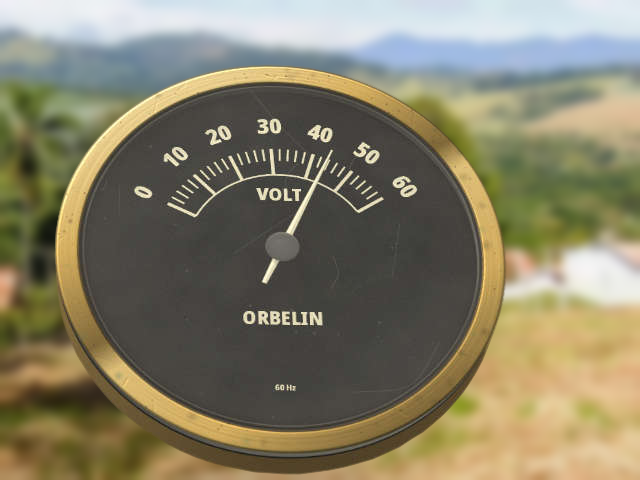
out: **44** V
